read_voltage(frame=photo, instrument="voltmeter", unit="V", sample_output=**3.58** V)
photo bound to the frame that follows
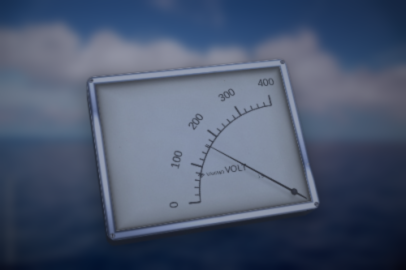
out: **160** V
